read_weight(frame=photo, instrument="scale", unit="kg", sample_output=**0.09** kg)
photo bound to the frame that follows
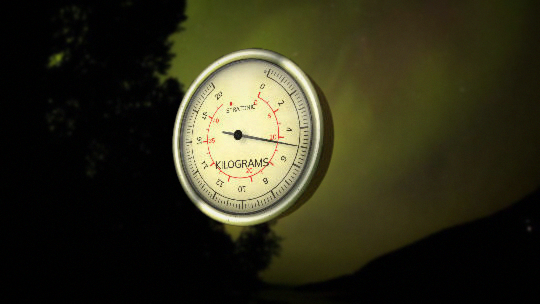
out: **5** kg
